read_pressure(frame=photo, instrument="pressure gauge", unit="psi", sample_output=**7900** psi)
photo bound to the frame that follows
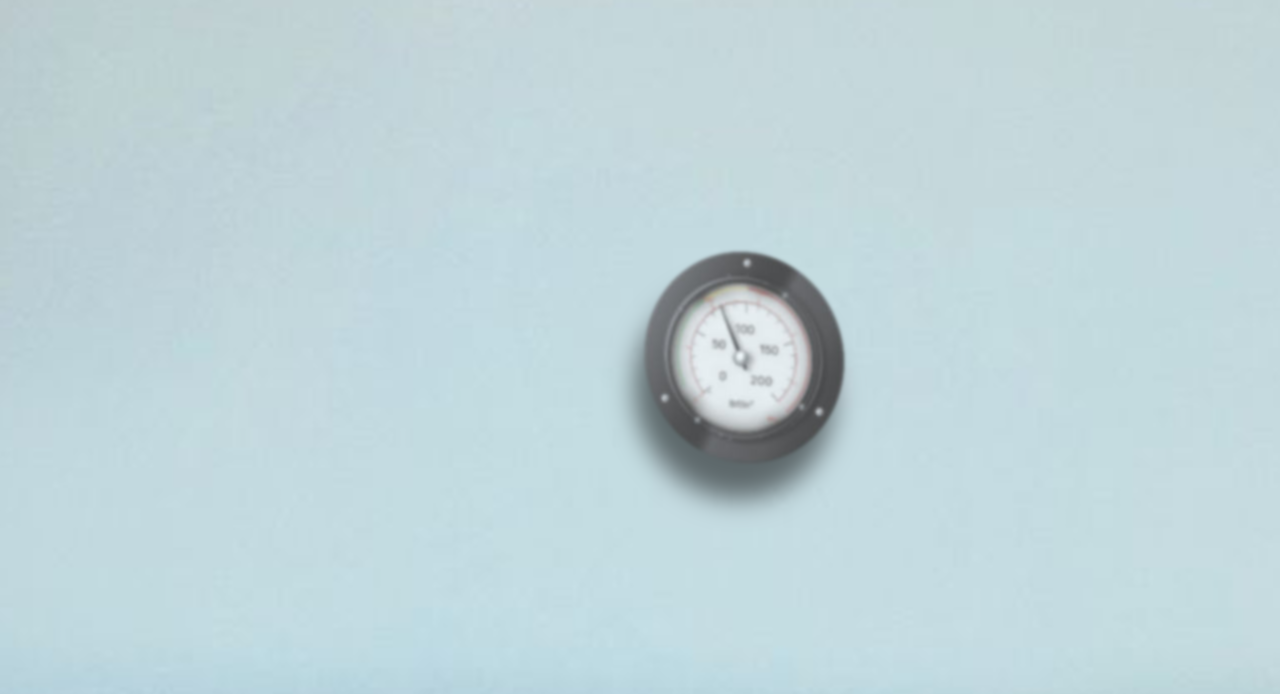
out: **80** psi
